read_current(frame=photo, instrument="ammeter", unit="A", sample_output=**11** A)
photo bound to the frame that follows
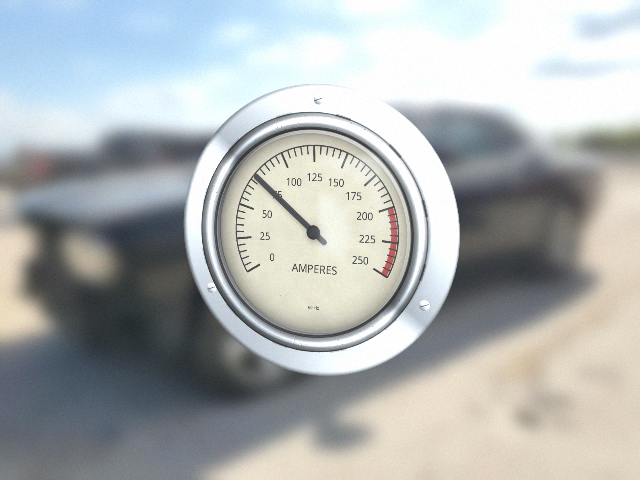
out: **75** A
